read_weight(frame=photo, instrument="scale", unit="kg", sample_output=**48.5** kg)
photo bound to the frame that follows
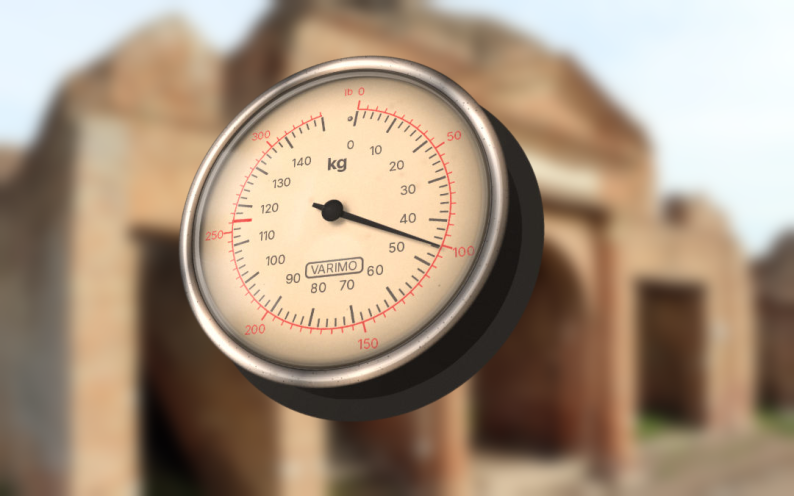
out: **46** kg
